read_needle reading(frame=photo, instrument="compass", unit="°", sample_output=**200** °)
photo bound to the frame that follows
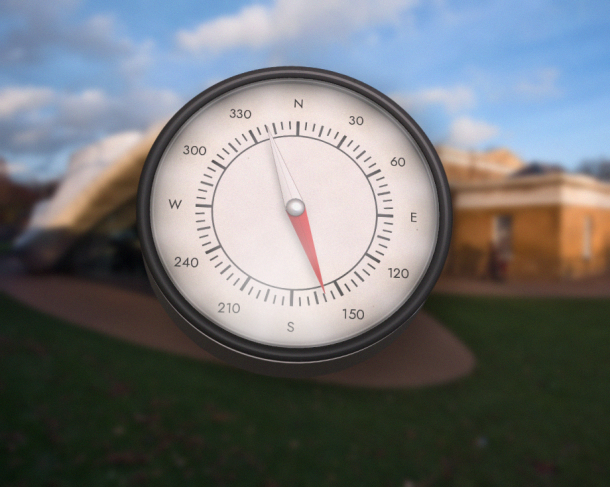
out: **160** °
